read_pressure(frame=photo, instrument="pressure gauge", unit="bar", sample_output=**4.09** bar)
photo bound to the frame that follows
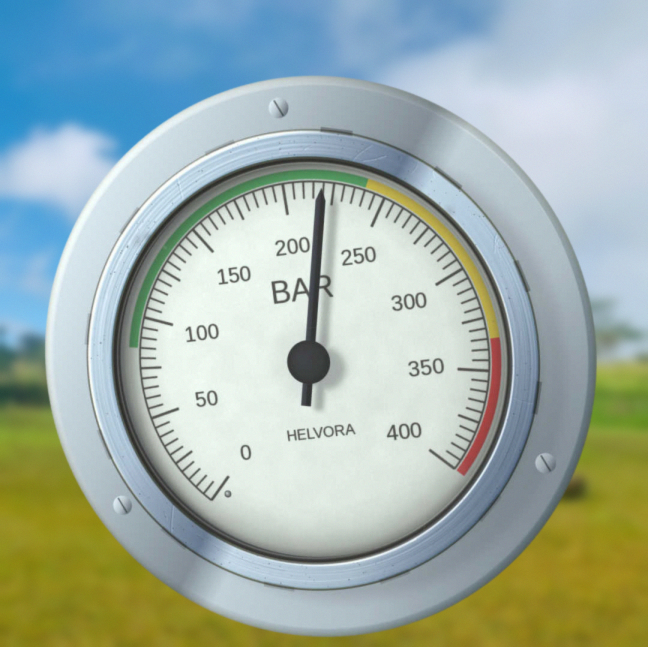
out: **220** bar
